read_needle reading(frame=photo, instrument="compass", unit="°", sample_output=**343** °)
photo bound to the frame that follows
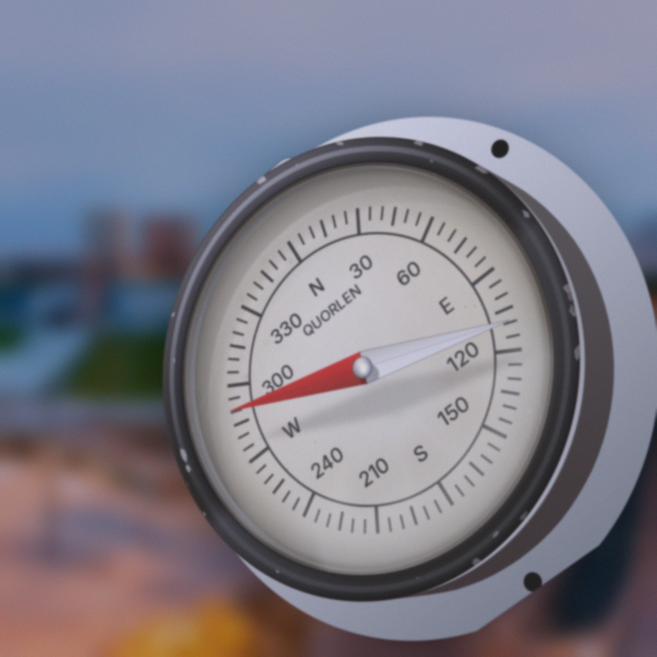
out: **290** °
